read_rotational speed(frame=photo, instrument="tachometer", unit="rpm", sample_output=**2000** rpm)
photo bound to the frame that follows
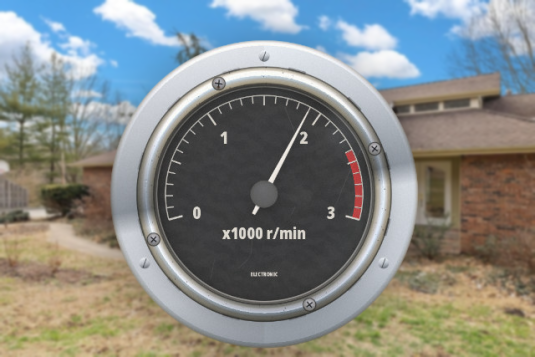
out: **1900** rpm
